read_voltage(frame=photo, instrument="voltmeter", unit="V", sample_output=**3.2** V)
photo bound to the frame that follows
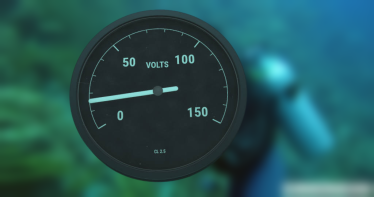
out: **15** V
